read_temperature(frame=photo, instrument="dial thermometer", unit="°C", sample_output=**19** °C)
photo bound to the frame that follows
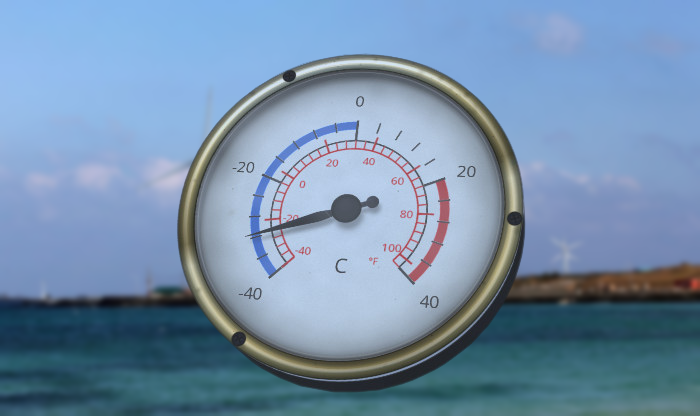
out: **-32** °C
